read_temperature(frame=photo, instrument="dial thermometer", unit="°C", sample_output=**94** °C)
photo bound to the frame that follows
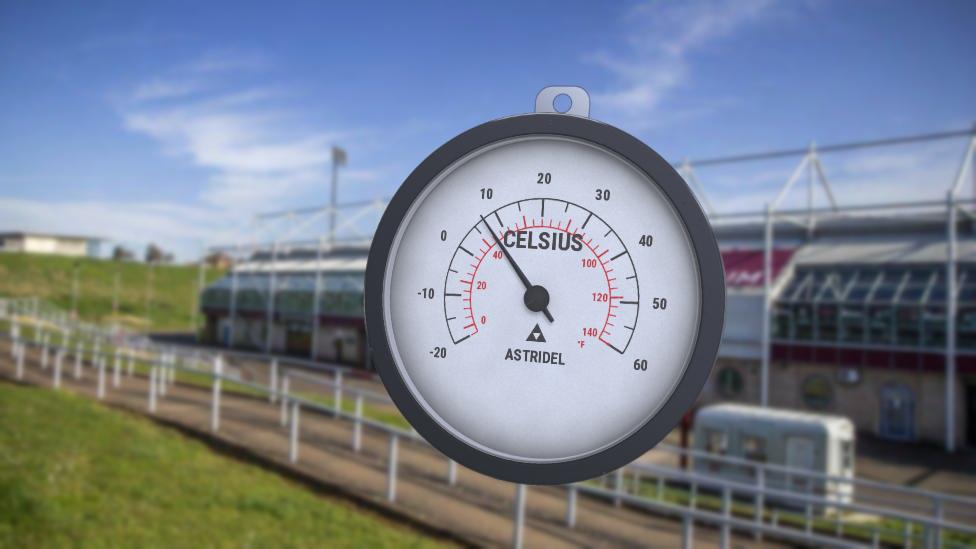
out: **7.5** °C
